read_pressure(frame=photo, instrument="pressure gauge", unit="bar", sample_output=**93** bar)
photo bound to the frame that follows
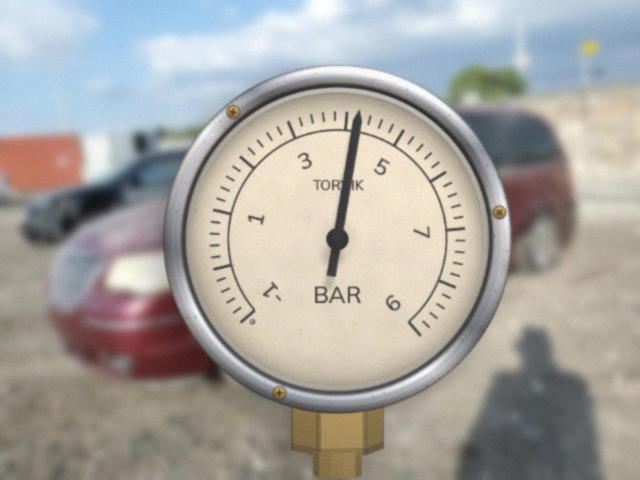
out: **4.2** bar
